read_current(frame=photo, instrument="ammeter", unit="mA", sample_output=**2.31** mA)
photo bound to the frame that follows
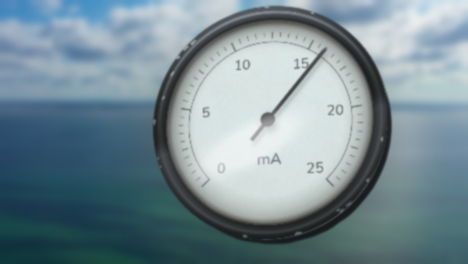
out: **16** mA
